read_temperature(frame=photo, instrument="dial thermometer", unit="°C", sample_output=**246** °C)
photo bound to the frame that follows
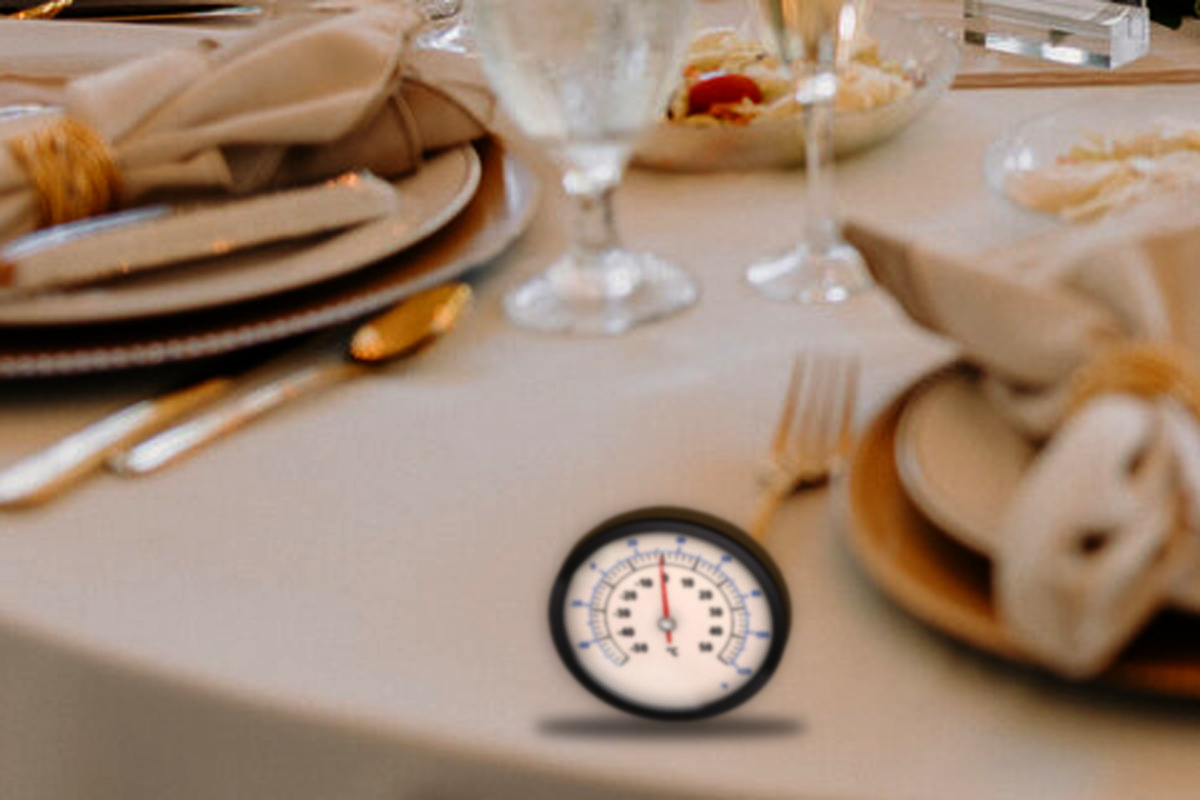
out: **0** °C
